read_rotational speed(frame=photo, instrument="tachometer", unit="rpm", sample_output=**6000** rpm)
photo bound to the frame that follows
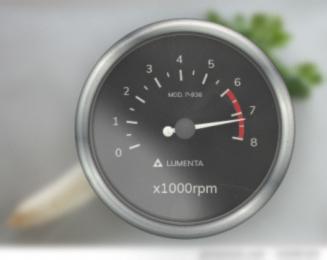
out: **7250** rpm
